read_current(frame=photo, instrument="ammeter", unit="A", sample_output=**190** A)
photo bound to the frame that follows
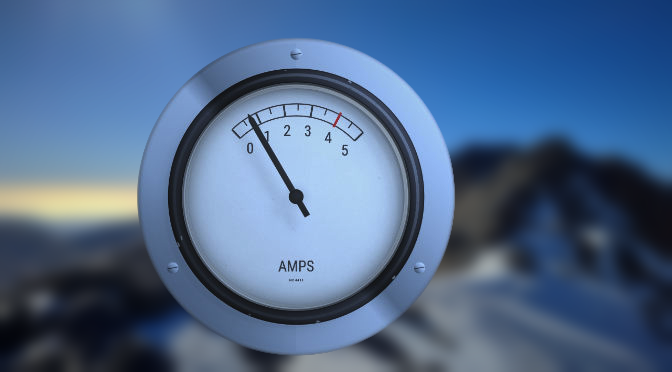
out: **0.75** A
